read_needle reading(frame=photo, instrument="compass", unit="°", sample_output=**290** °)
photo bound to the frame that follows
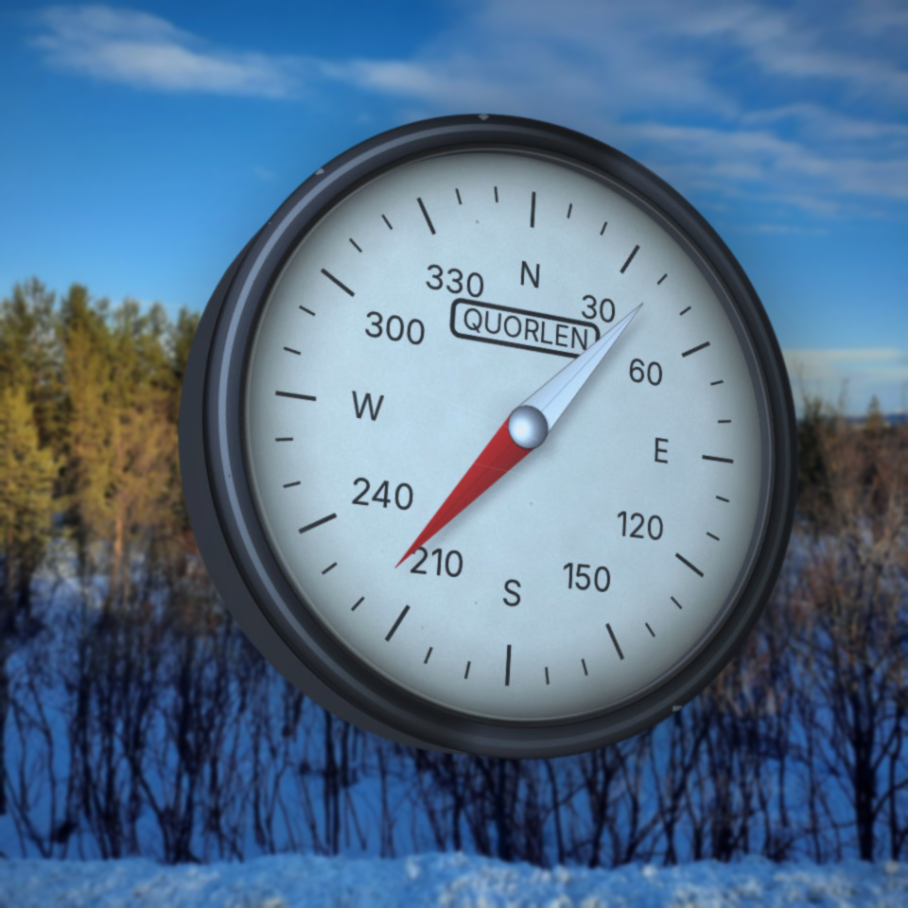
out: **220** °
